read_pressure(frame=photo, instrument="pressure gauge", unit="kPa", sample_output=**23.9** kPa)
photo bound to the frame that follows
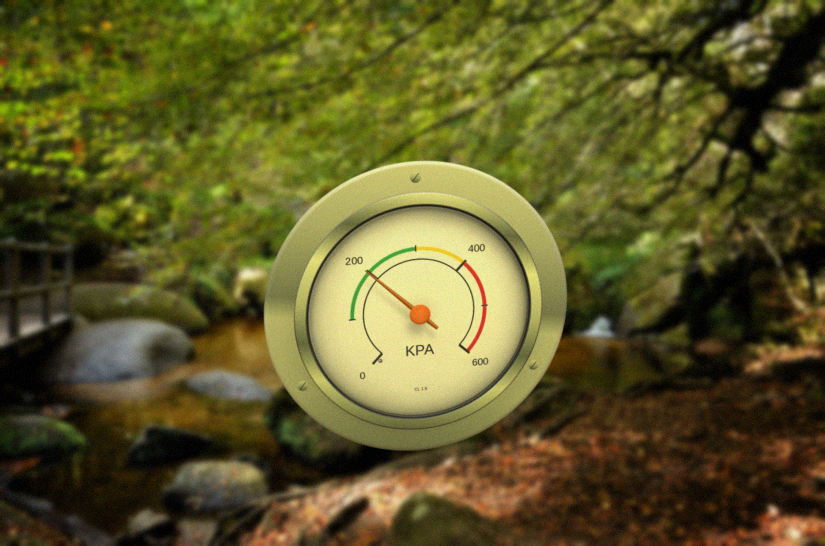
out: **200** kPa
